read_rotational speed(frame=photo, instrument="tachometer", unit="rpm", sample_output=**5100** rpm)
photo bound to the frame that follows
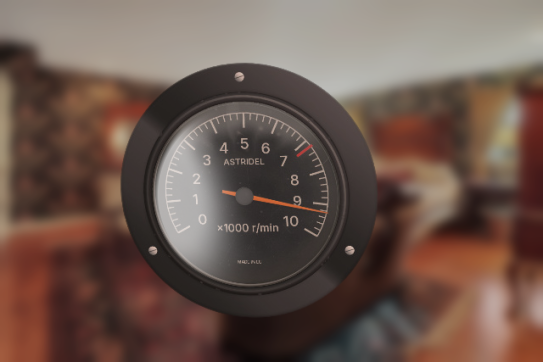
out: **9200** rpm
